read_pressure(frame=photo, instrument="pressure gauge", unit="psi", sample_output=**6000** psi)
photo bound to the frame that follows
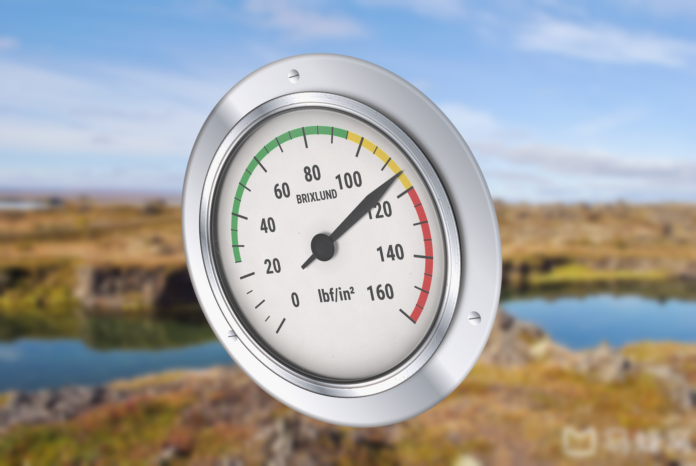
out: **115** psi
